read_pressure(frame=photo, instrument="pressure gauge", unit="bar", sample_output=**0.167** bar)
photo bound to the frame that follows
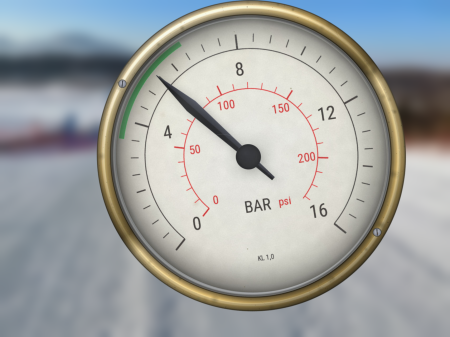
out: **5.5** bar
